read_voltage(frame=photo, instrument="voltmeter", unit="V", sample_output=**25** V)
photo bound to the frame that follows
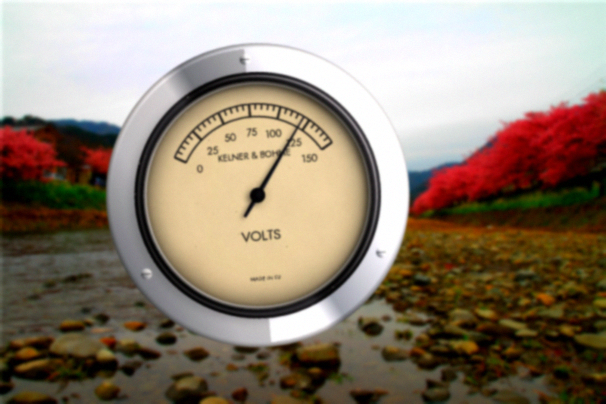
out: **120** V
